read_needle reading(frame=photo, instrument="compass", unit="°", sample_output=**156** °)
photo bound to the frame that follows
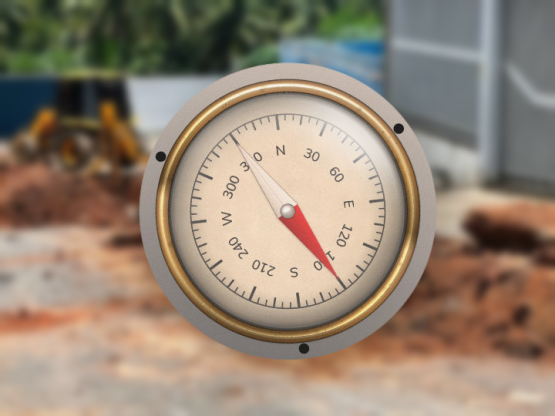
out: **150** °
